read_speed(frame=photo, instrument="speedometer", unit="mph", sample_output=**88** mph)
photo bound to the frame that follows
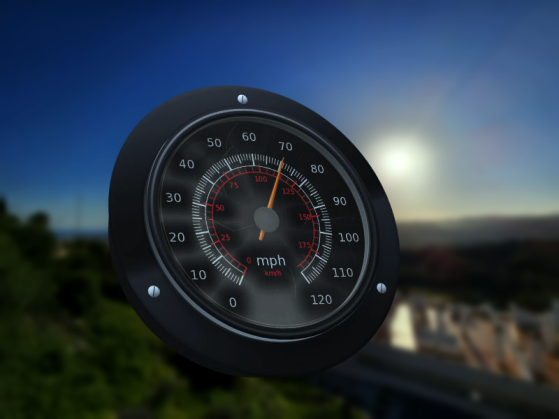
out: **70** mph
